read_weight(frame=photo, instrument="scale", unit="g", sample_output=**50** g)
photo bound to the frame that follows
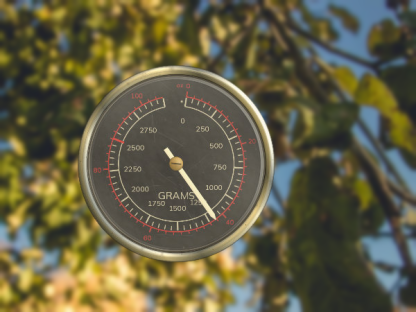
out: **1200** g
